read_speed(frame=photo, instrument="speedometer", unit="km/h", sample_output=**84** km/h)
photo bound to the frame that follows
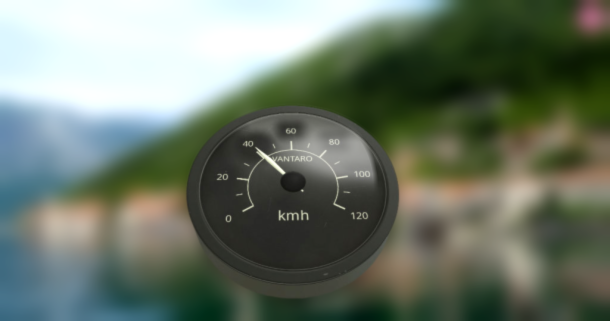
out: **40** km/h
